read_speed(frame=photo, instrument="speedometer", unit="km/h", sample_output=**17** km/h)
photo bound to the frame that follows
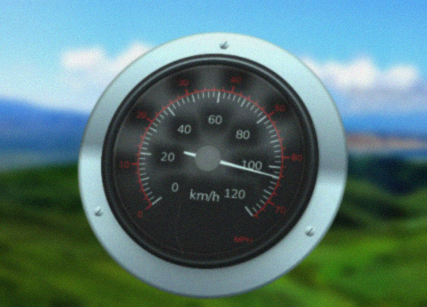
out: **104** km/h
